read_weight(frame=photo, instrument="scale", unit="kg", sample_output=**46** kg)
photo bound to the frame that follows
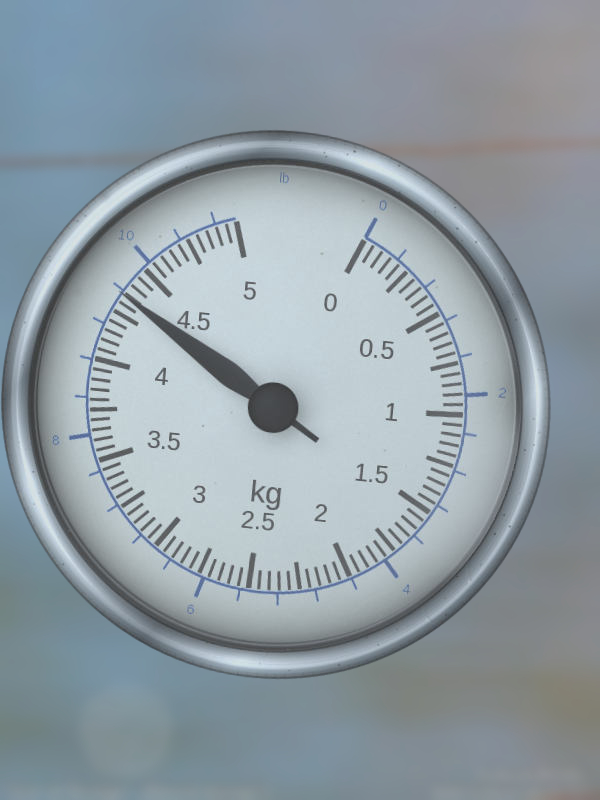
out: **4.35** kg
